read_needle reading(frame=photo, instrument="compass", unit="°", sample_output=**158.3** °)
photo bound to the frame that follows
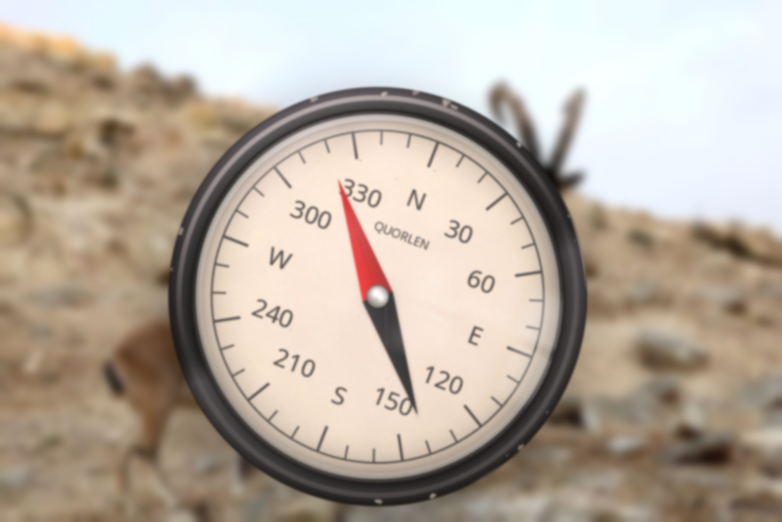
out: **320** °
